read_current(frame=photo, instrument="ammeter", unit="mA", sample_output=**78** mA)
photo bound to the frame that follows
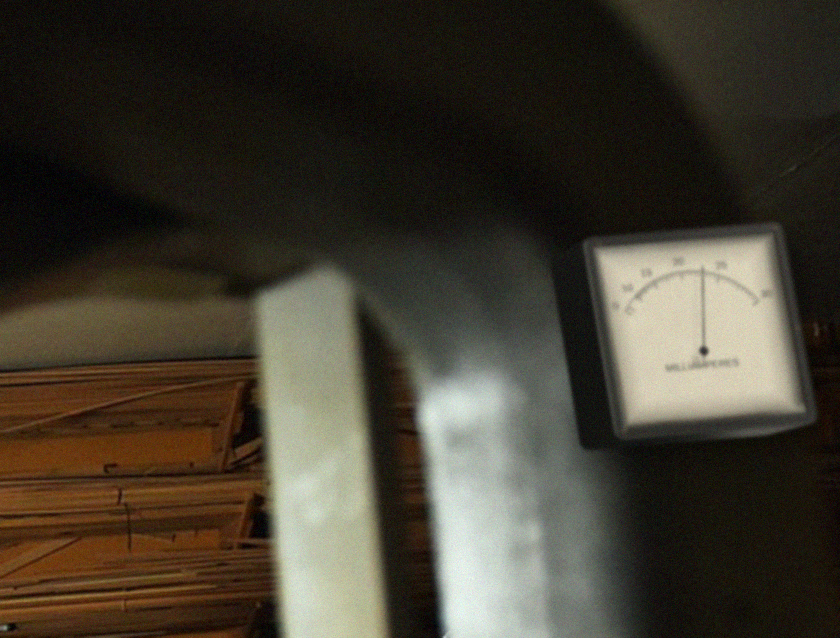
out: **22.5** mA
